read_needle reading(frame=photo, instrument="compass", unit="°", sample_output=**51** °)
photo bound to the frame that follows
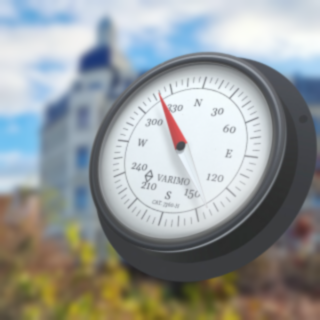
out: **320** °
